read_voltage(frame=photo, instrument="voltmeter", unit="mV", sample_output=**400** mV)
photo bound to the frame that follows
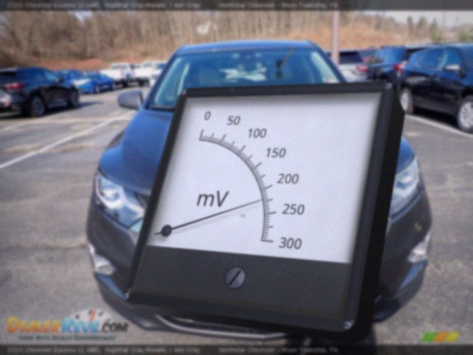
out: **225** mV
